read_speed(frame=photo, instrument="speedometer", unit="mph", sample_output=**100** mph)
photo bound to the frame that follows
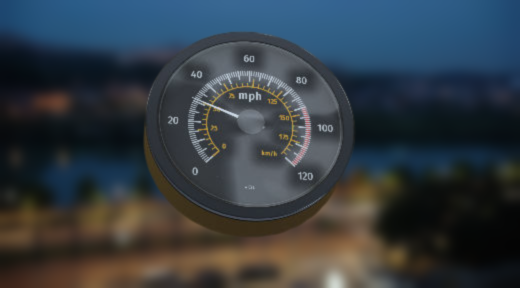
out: **30** mph
